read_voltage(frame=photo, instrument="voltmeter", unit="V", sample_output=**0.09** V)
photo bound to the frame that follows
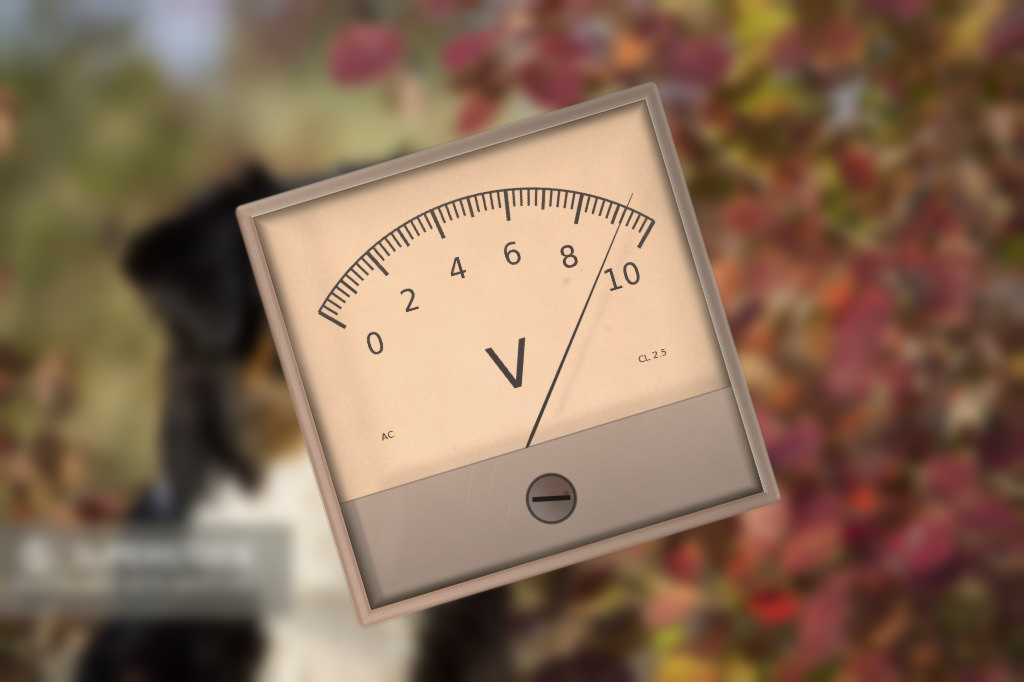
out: **9.2** V
